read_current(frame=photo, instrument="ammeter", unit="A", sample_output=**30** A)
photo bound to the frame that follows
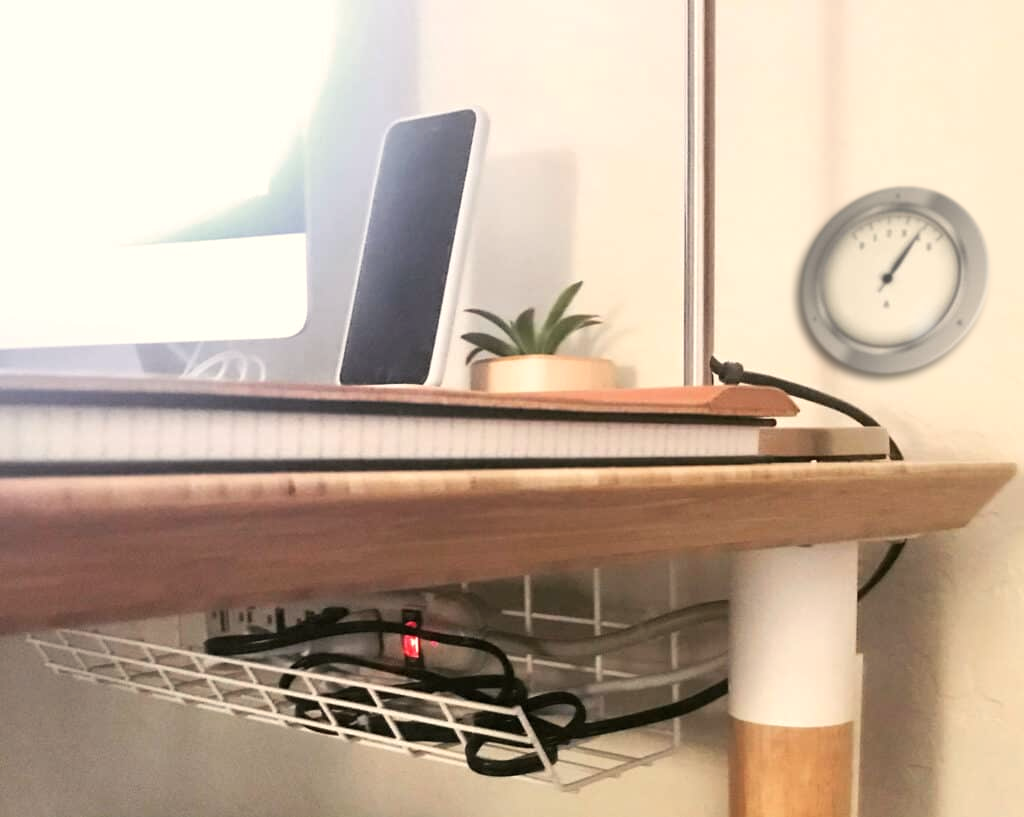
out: **4** A
